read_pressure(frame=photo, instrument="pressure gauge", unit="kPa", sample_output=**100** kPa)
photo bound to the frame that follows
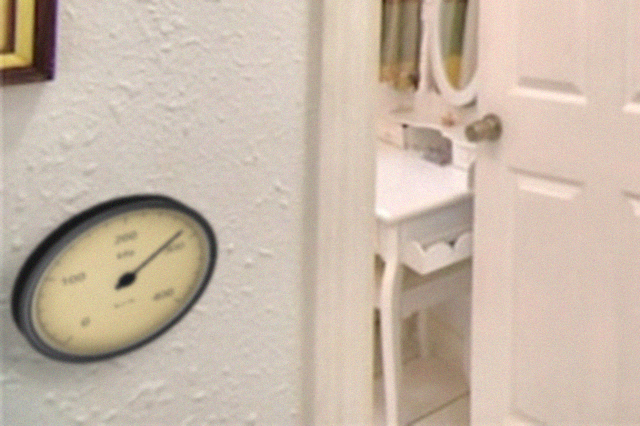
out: **280** kPa
